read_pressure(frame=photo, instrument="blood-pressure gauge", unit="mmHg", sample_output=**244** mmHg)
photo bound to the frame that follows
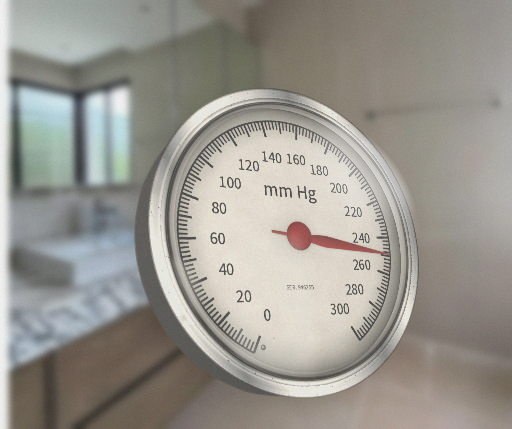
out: **250** mmHg
